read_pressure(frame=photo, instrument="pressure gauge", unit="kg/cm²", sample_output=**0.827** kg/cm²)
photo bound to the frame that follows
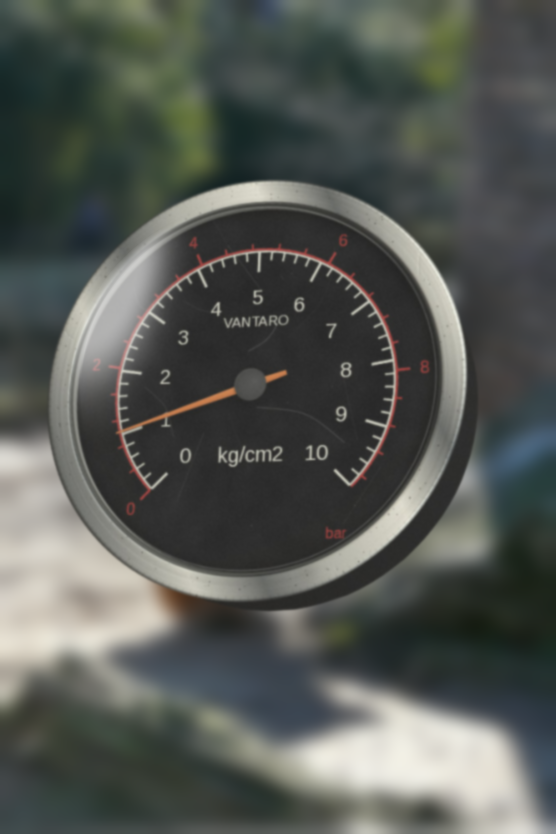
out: **1** kg/cm²
